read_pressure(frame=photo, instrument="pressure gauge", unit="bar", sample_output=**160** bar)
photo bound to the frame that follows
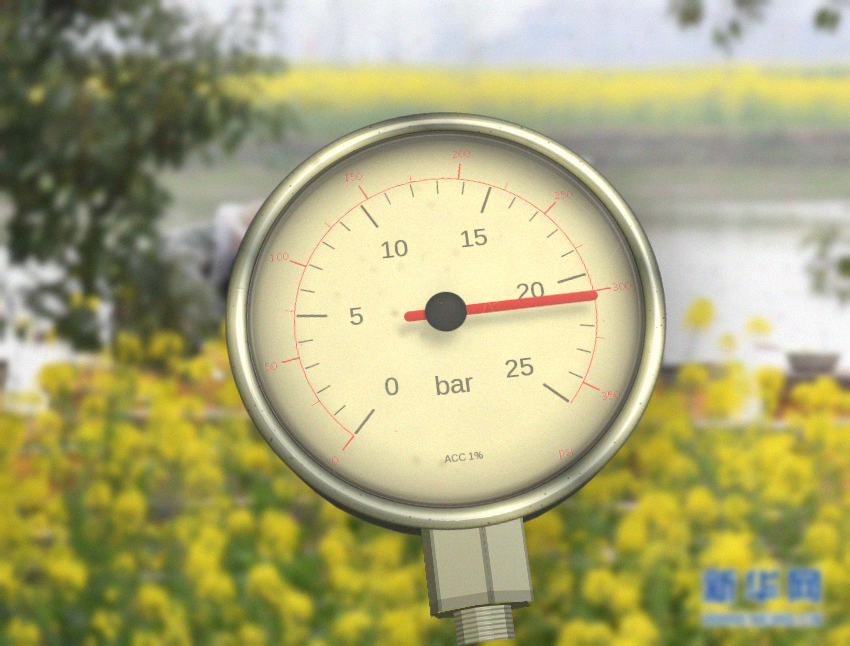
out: **21** bar
